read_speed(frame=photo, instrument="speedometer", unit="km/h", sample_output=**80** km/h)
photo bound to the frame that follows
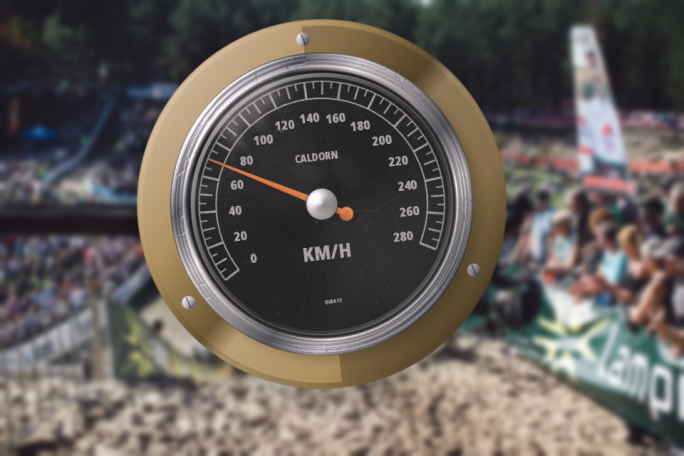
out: **70** km/h
